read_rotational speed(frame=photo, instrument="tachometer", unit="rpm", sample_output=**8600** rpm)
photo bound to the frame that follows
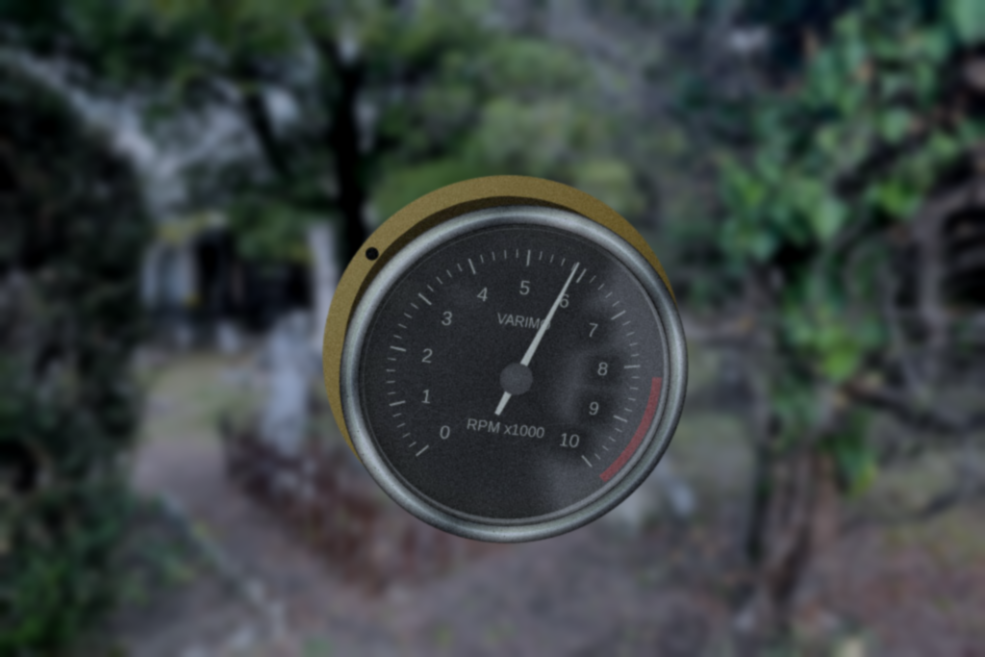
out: **5800** rpm
